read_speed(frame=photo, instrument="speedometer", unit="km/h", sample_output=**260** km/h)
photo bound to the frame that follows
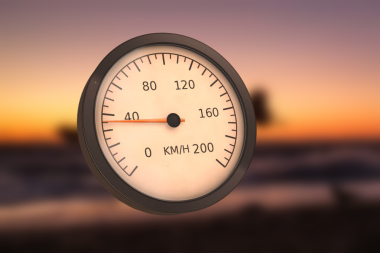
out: **35** km/h
